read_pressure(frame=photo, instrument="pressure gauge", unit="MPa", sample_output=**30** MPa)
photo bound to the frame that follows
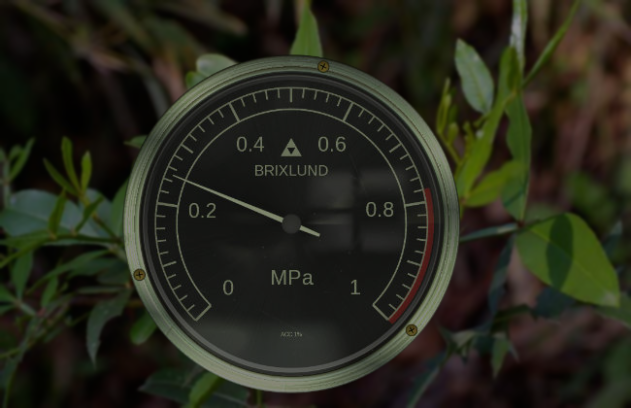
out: **0.25** MPa
